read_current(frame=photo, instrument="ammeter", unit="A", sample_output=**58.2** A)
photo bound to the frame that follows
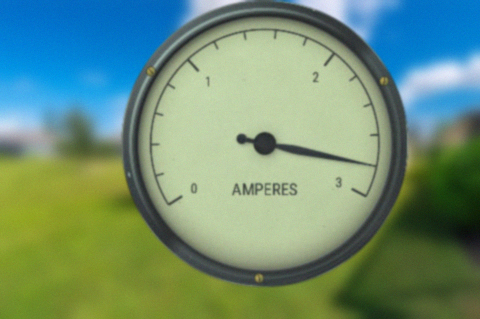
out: **2.8** A
